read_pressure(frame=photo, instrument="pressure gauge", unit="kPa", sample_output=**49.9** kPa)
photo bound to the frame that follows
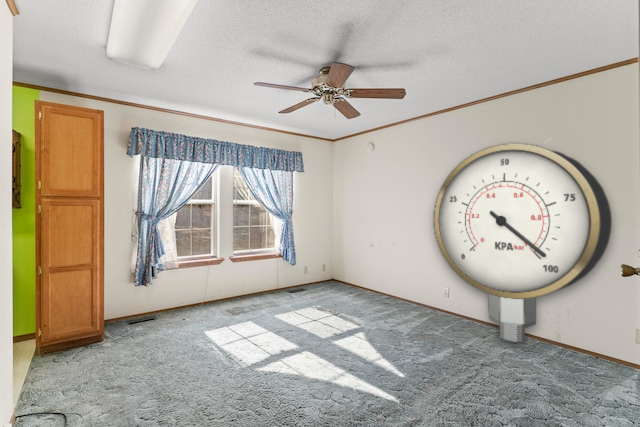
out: **97.5** kPa
